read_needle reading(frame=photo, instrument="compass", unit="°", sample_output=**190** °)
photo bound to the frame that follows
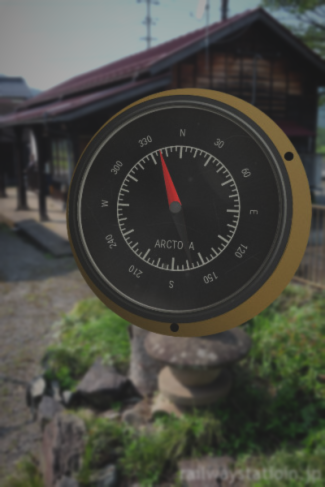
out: **340** °
